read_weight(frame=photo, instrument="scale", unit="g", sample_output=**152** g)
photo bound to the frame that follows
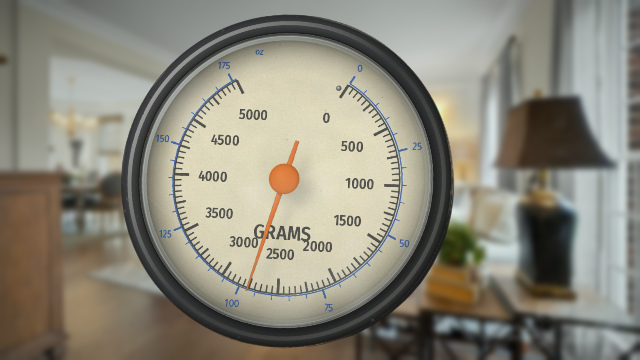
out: **2750** g
